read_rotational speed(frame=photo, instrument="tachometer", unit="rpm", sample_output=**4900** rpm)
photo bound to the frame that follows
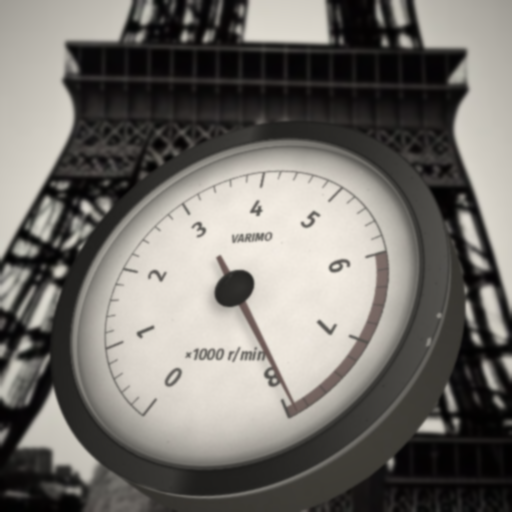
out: **7900** rpm
